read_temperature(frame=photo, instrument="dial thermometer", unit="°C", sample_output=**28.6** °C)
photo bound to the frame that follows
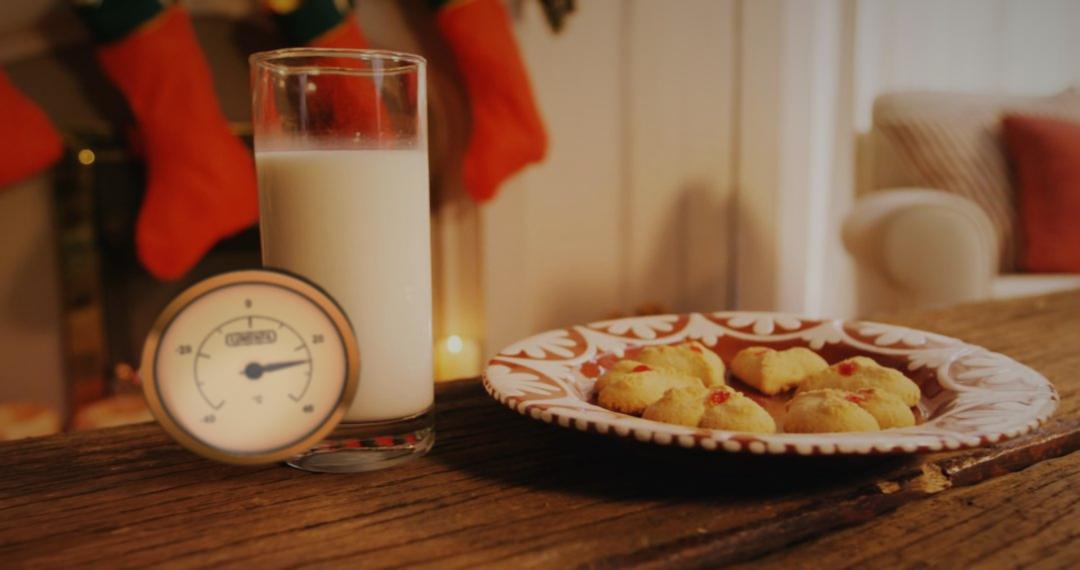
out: **25** °C
